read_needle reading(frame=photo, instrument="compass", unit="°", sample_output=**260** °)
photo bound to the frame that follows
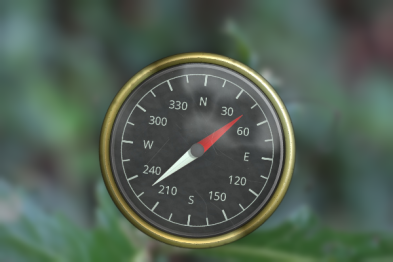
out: **45** °
